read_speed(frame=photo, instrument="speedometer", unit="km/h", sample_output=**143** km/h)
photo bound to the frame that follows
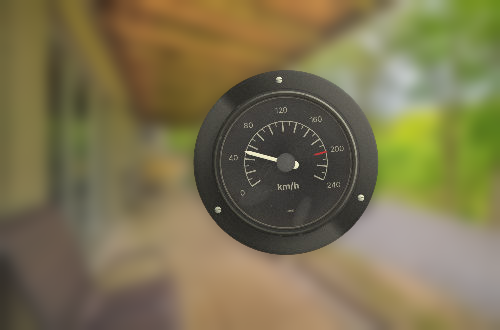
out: **50** km/h
